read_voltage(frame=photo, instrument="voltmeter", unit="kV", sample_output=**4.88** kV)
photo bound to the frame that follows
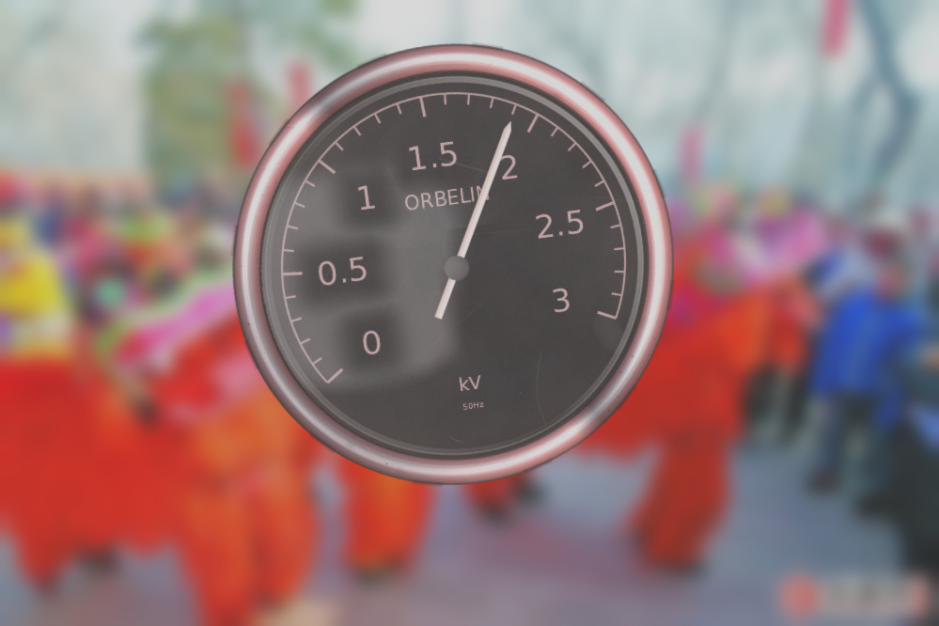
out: **1.9** kV
